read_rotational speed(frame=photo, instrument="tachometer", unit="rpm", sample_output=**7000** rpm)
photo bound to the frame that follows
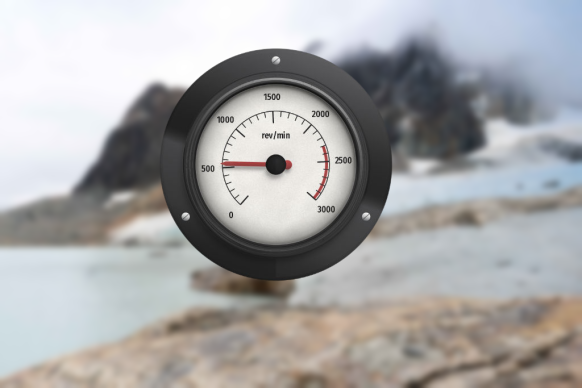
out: **550** rpm
